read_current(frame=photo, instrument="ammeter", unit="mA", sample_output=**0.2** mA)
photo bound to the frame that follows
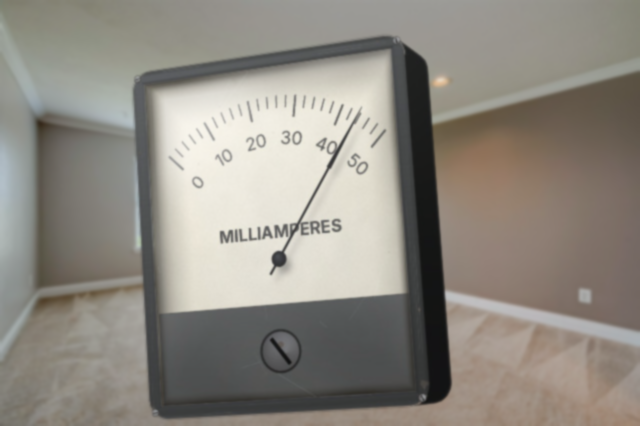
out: **44** mA
